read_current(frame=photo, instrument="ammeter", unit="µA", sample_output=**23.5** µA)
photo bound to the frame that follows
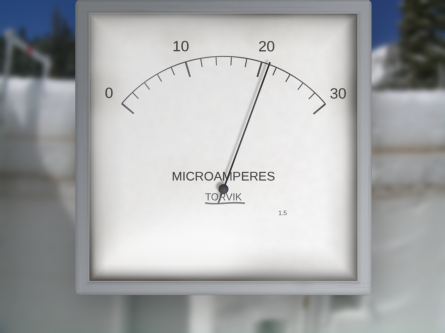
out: **21** µA
